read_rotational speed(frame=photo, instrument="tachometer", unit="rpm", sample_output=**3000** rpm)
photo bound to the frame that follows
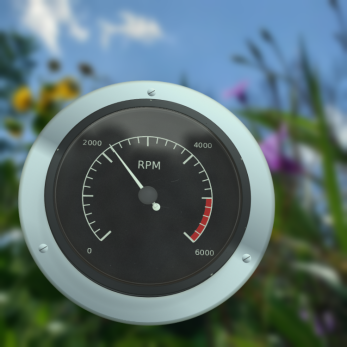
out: **2200** rpm
